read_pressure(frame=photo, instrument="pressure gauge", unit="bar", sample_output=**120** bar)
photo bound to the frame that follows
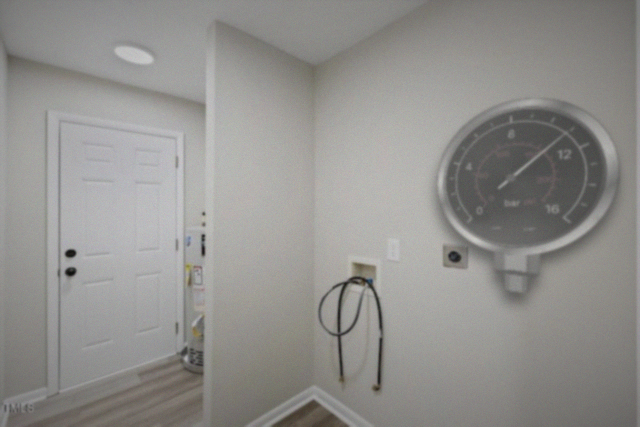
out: **11** bar
